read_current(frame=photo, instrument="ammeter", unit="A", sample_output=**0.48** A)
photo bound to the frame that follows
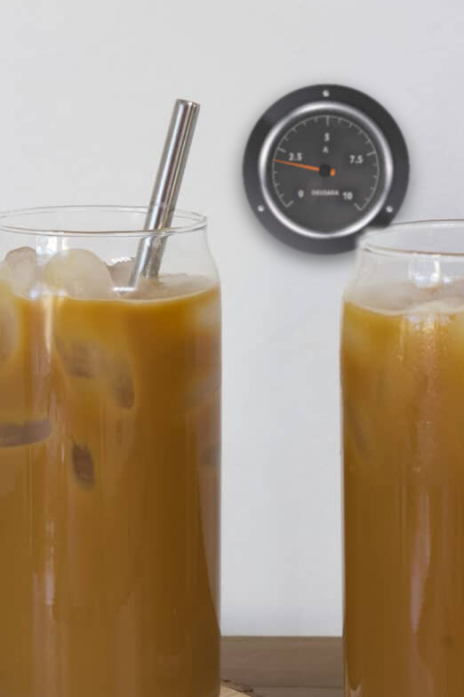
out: **2** A
